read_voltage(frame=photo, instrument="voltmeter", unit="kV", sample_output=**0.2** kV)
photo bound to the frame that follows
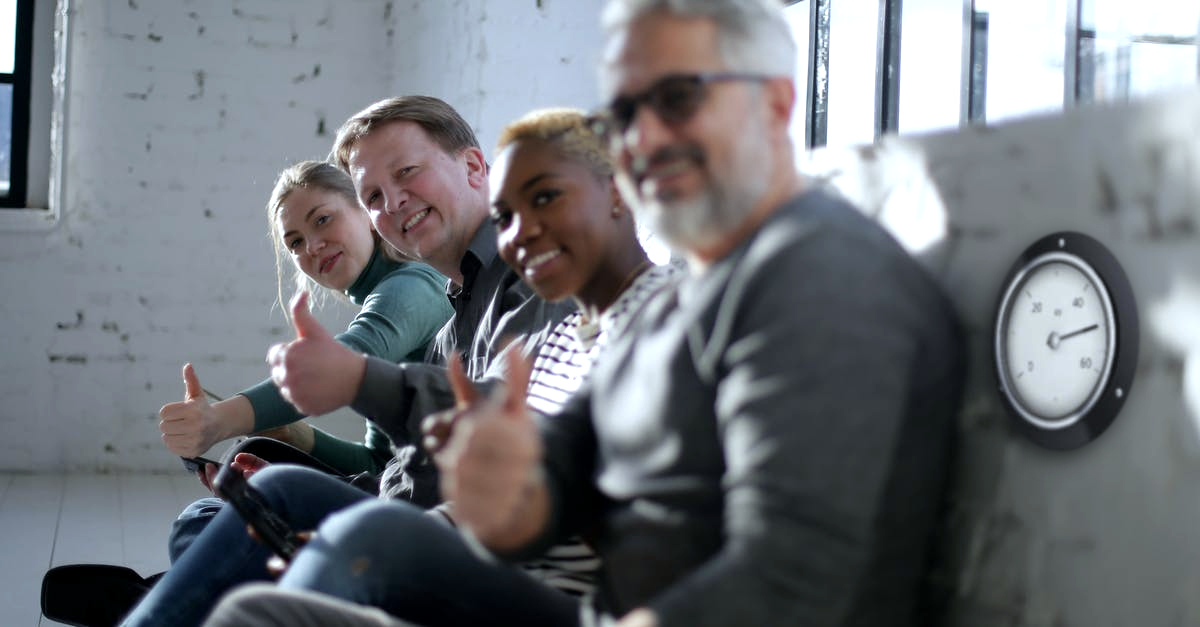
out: **50** kV
